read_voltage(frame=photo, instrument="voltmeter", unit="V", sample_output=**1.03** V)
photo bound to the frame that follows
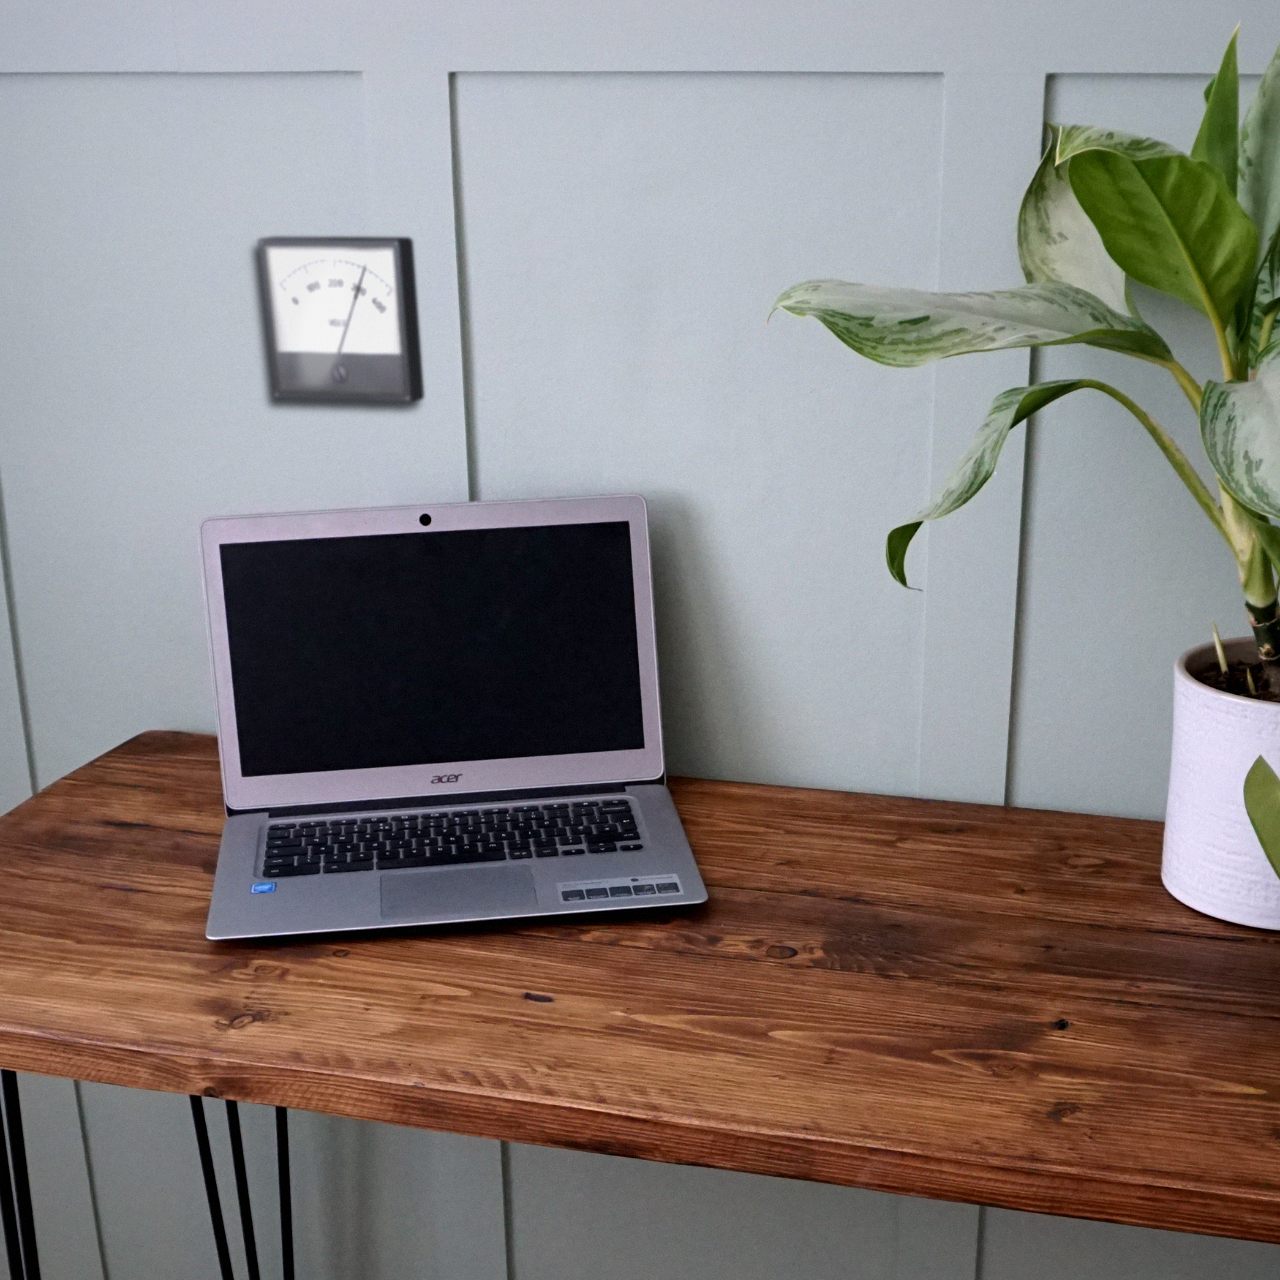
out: **300** V
